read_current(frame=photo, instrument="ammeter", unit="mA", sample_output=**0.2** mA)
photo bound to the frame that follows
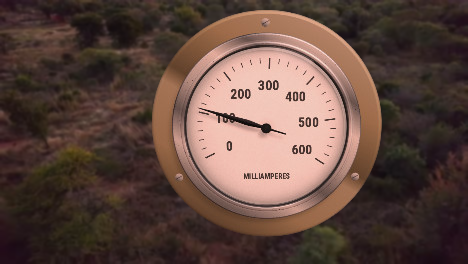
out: **110** mA
